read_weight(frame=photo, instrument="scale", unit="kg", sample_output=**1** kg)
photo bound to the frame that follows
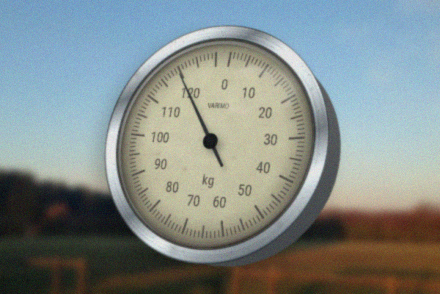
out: **120** kg
